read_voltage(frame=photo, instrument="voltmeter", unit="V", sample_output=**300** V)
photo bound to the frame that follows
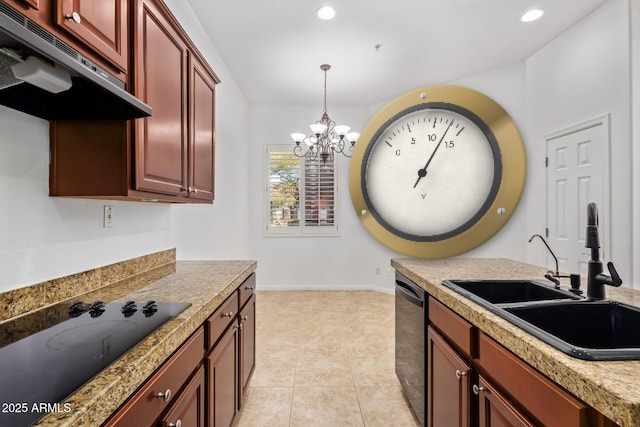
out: **13** V
